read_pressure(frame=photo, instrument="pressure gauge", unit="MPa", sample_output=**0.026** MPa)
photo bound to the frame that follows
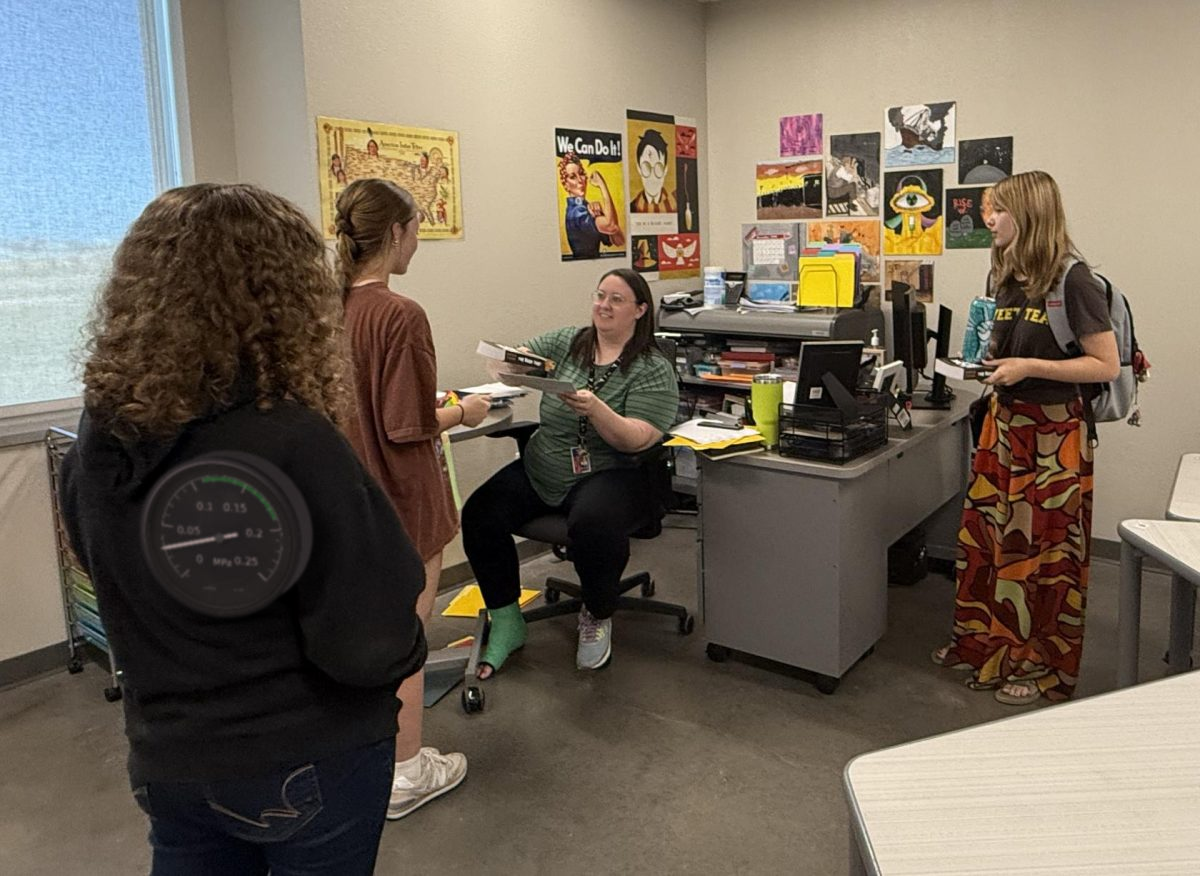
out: **0.03** MPa
